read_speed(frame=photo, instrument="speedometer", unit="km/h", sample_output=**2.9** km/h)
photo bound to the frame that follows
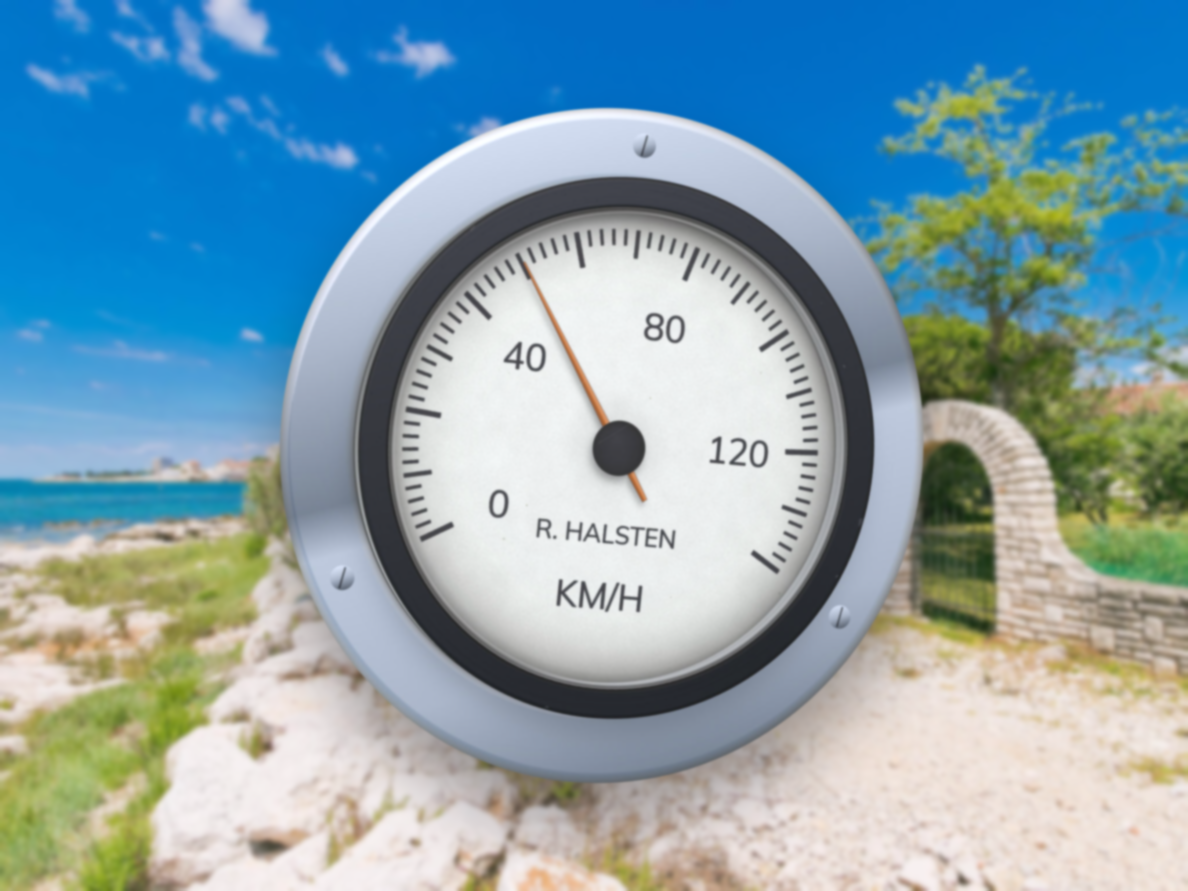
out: **50** km/h
